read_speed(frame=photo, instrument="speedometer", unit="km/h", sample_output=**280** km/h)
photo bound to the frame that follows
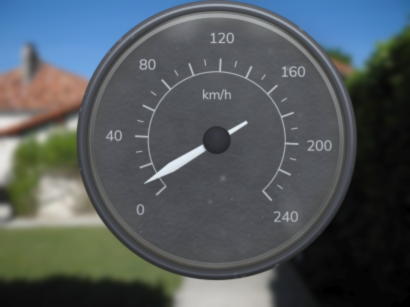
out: **10** km/h
